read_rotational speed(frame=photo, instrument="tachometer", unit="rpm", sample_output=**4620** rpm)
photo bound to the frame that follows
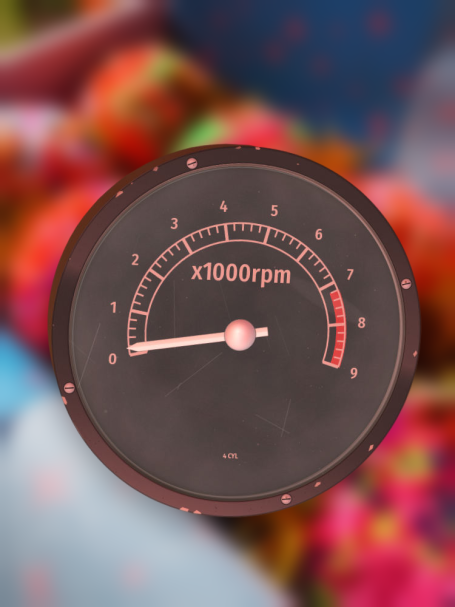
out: **200** rpm
